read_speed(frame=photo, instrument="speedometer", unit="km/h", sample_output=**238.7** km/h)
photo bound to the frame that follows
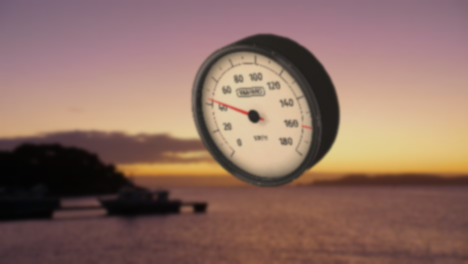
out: **45** km/h
